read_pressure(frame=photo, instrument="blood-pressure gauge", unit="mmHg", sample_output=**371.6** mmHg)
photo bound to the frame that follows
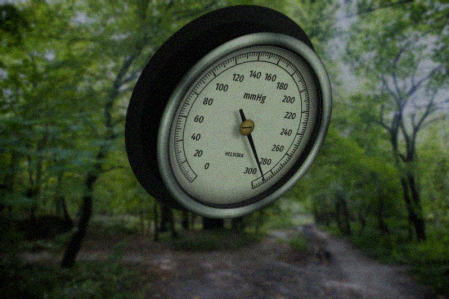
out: **290** mmHg
